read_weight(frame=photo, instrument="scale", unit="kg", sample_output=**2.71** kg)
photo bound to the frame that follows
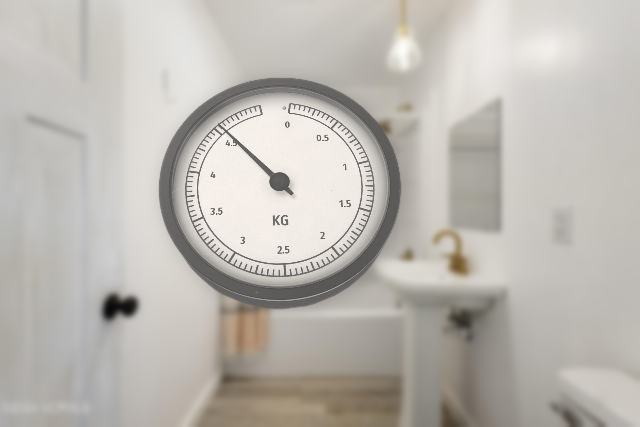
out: **4.55** kg
